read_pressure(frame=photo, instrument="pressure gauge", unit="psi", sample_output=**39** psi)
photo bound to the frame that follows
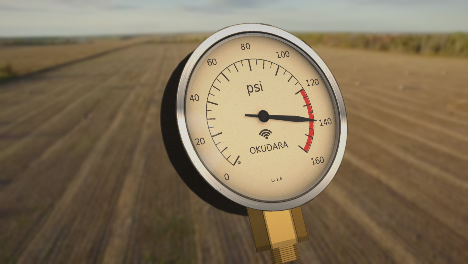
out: **140** psi
